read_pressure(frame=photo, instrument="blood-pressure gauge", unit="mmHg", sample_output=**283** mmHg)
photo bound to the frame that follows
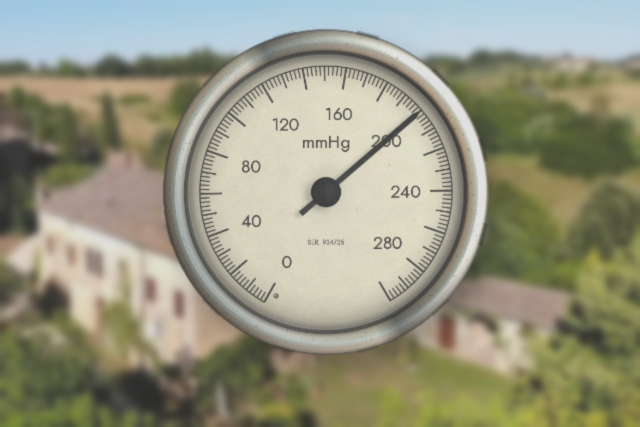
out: **200** mmHg
